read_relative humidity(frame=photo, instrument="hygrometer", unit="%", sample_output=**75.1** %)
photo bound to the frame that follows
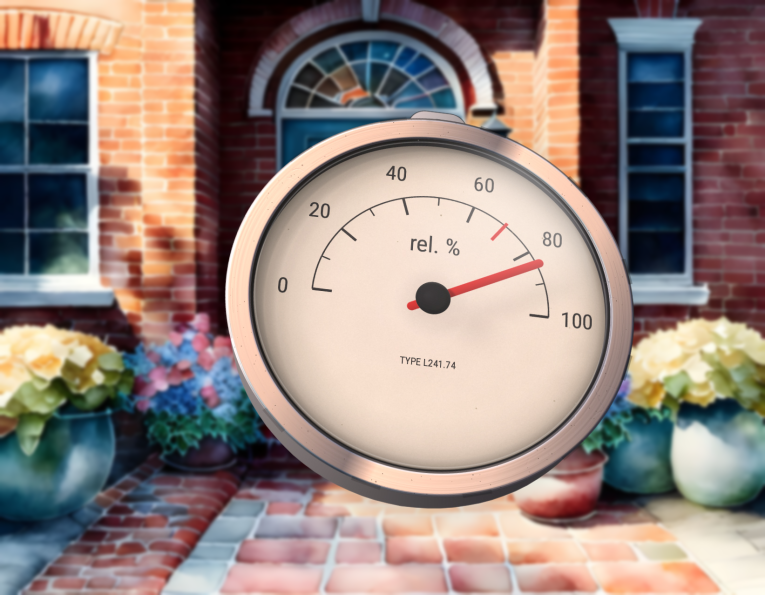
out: **85** %
